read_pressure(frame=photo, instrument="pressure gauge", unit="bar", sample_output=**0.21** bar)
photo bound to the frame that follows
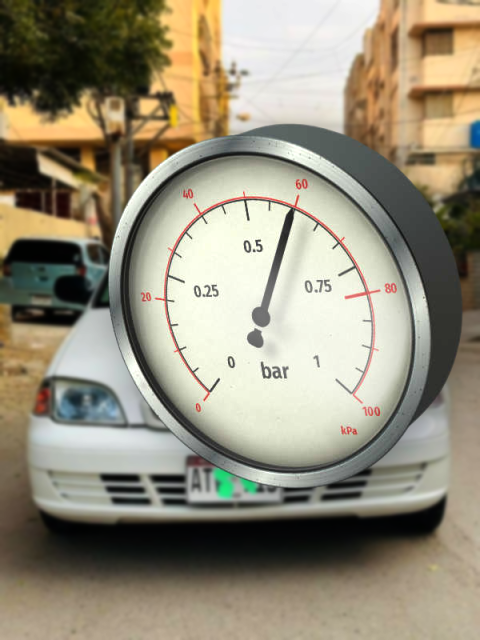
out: **0.6** bar
